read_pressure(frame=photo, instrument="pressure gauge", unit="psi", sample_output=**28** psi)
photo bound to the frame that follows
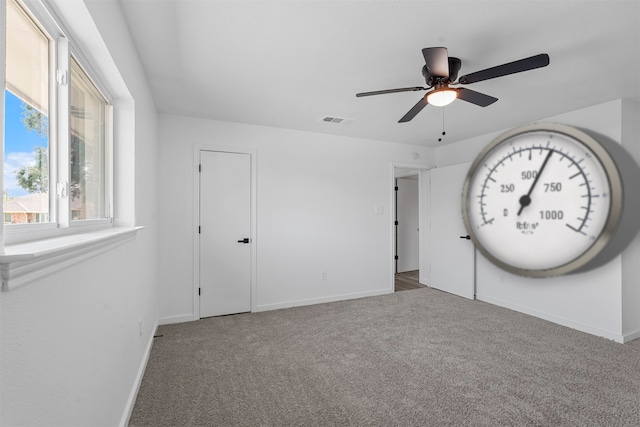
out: **600** psi
